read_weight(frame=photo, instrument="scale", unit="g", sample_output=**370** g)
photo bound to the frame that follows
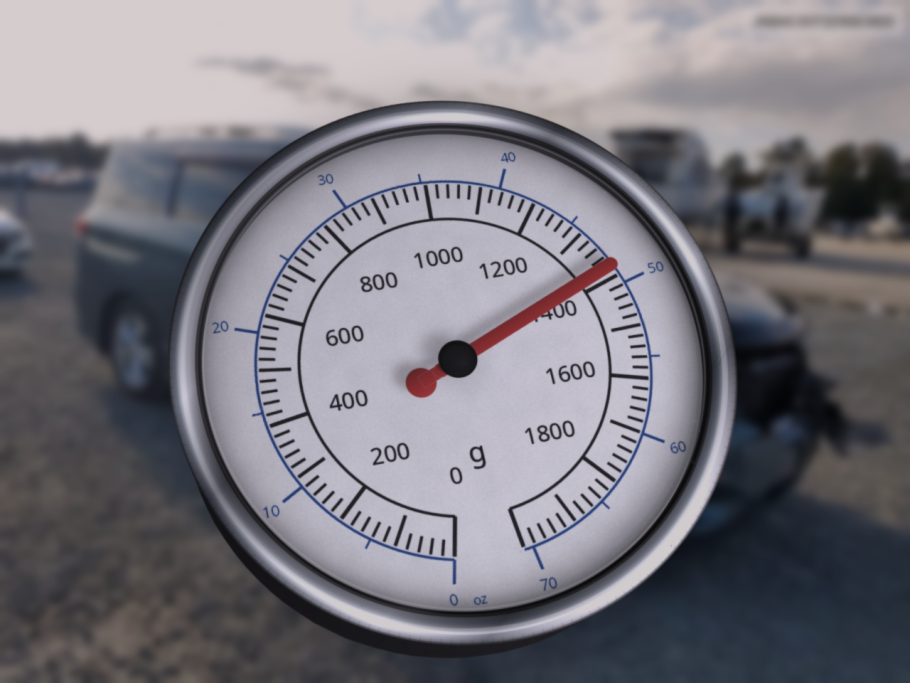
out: **1380** g
